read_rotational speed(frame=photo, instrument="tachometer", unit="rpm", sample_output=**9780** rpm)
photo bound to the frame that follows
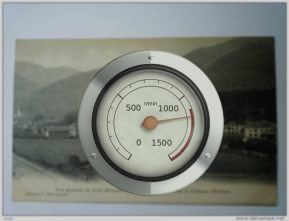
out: **1150** rpm
